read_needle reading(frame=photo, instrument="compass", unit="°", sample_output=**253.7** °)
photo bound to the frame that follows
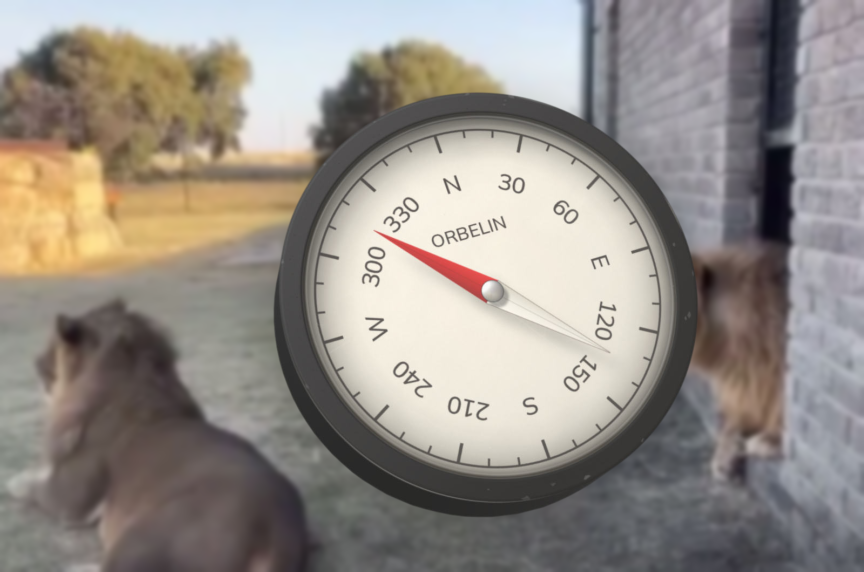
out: **315** °
